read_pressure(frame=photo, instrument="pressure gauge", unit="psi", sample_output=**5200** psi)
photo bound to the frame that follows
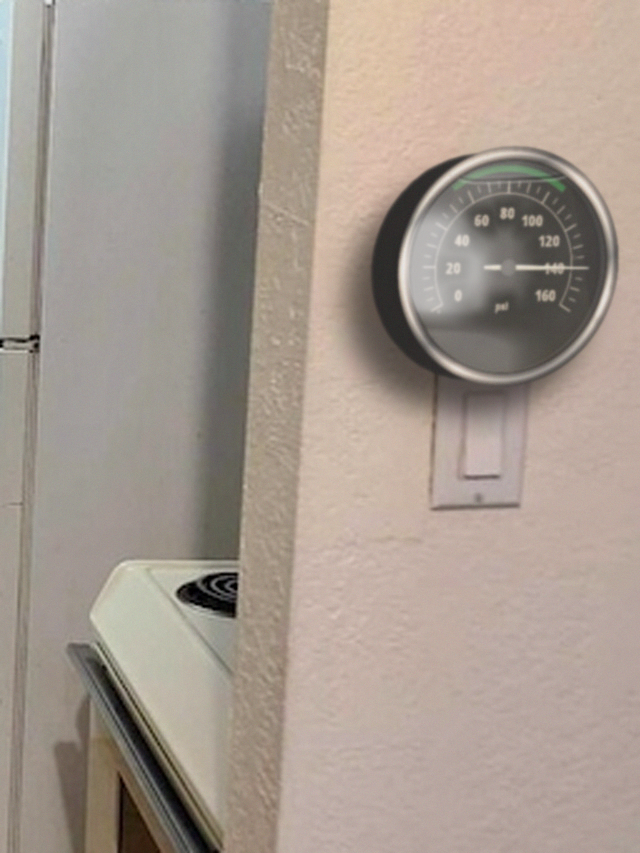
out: **140** psi
